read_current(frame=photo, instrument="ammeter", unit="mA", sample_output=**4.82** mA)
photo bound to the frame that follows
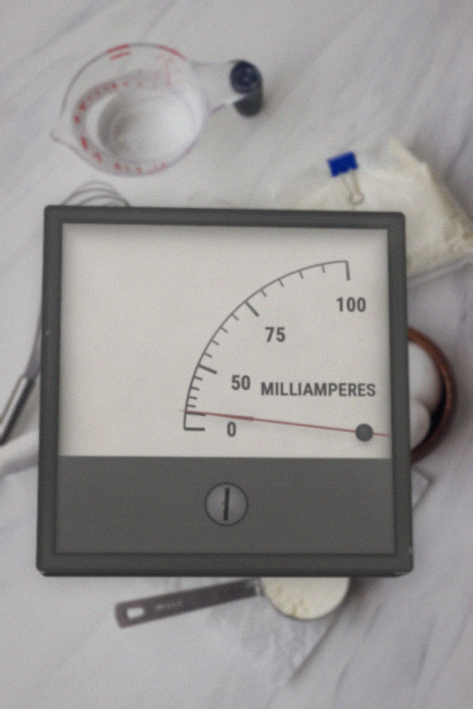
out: **25** mA
